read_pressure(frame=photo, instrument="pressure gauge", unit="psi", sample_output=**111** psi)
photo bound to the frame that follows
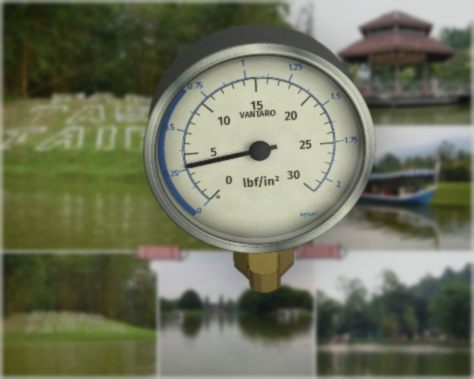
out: **4** psi
